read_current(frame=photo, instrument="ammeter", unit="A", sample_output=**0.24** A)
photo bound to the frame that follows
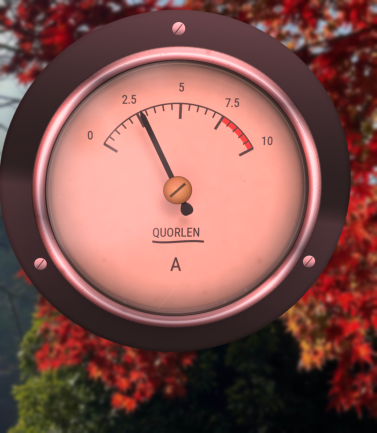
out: **2.75** A
